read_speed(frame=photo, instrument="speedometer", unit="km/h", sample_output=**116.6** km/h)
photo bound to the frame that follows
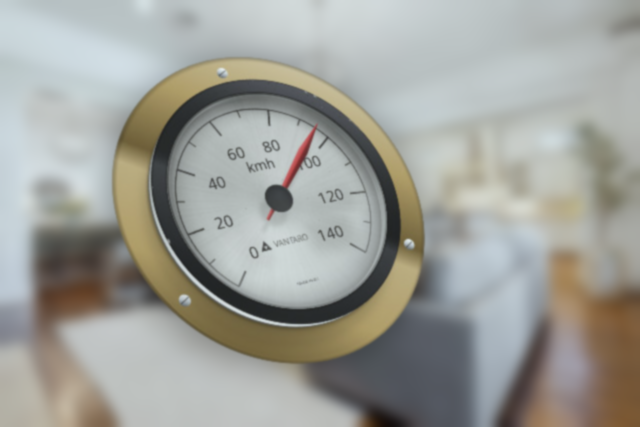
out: **95** km/h
